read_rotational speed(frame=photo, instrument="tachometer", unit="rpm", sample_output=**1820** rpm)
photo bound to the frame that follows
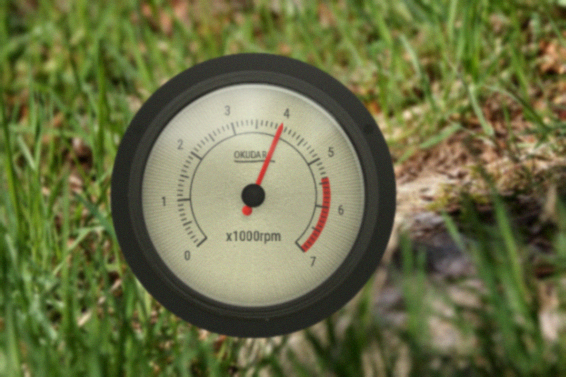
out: **4000** rpm
